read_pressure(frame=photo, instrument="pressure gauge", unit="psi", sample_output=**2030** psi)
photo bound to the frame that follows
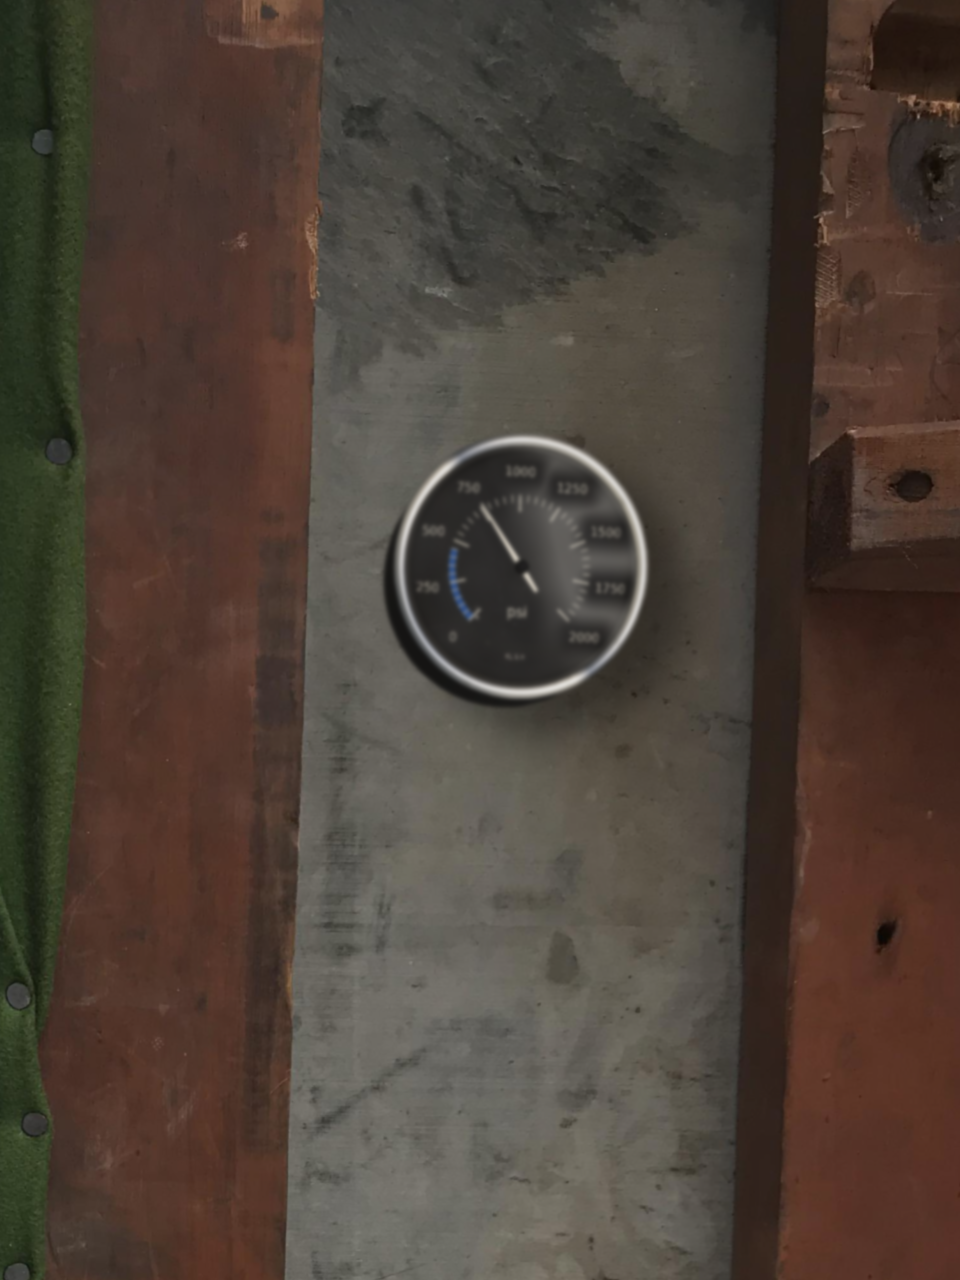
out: **750** psi
